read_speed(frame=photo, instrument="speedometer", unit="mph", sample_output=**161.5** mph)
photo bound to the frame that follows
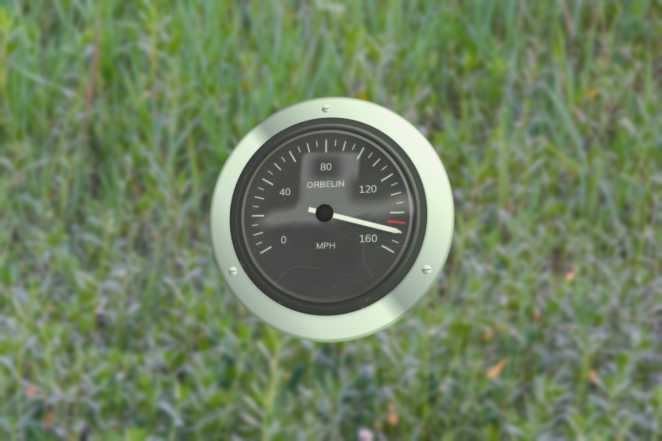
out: **150** mph
